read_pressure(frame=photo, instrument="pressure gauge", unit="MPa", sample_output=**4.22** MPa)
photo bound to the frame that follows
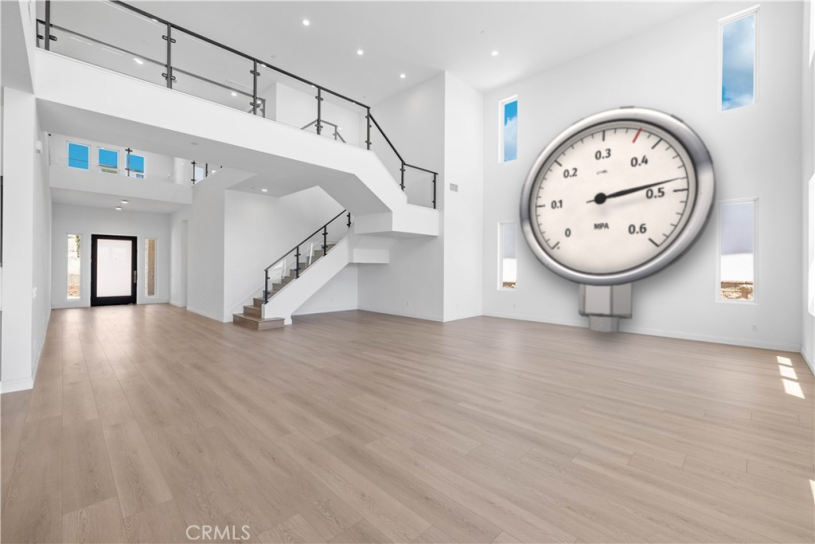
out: **0.48** MPa
